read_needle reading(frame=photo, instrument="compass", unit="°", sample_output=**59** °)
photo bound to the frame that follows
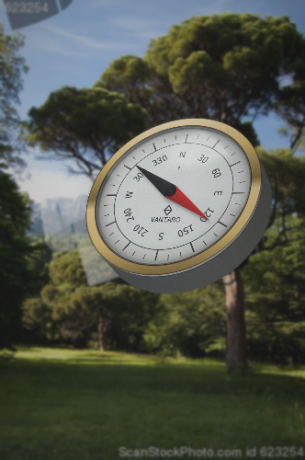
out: **125** °
